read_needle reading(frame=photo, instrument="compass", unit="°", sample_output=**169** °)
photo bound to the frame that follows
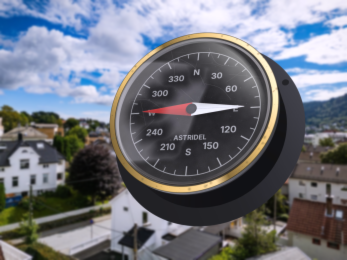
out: **270** °
